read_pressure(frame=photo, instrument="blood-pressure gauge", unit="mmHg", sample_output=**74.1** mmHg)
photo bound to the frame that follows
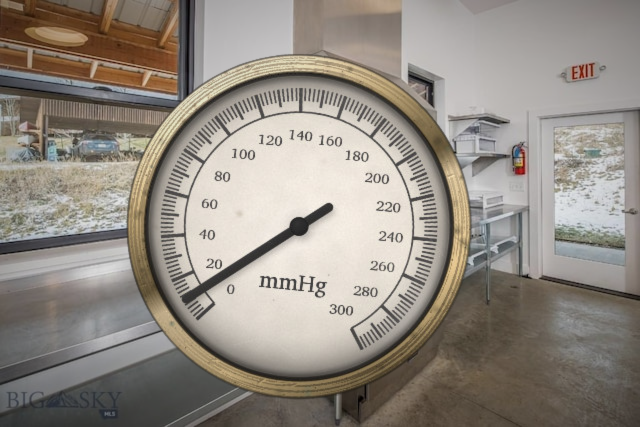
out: **10** mmHg
